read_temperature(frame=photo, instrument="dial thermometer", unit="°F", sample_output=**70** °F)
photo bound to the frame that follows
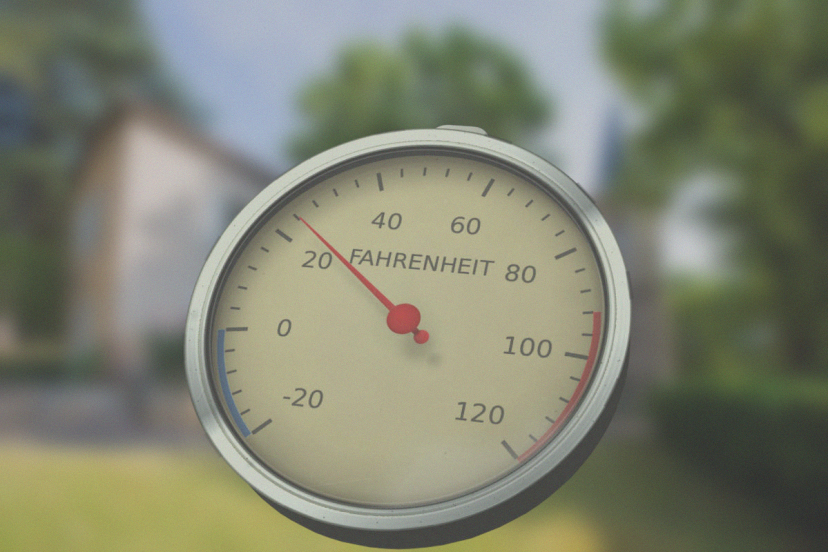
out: **24** °F
